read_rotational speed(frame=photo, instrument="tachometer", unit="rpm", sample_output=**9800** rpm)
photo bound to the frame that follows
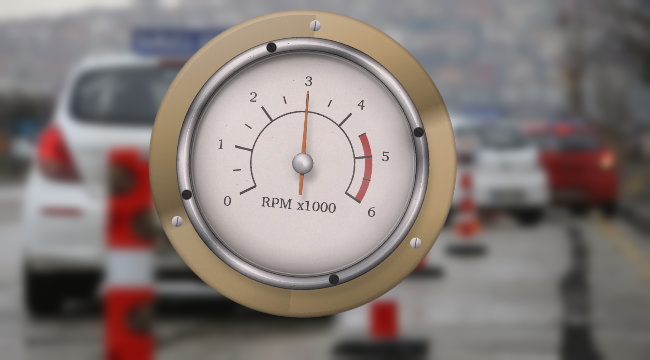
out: **3000** rpm
